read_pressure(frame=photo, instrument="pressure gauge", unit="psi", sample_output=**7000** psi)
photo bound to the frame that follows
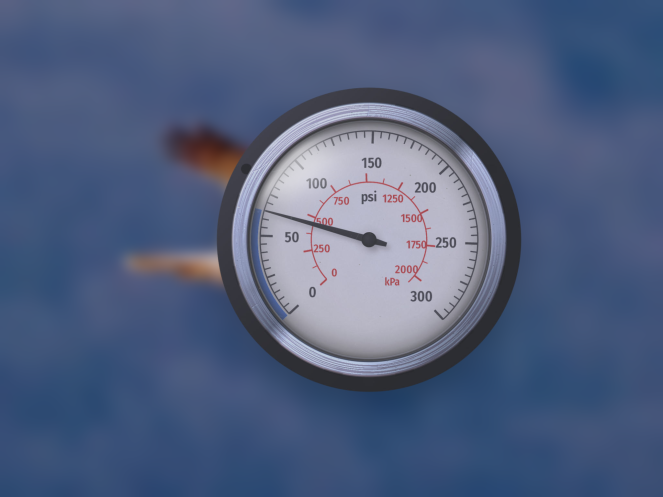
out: **65** psi
